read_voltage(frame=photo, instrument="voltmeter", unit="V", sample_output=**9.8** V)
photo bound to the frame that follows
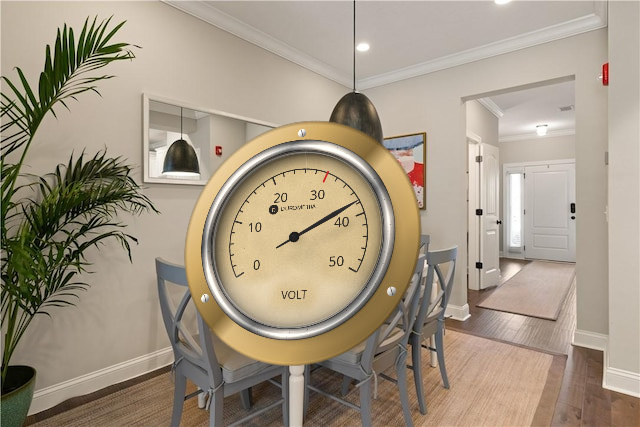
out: **38** V
